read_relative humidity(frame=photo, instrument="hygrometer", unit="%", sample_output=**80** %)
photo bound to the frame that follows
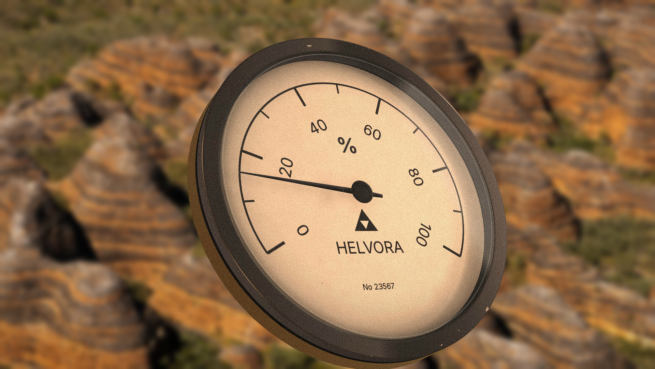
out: **15** %
